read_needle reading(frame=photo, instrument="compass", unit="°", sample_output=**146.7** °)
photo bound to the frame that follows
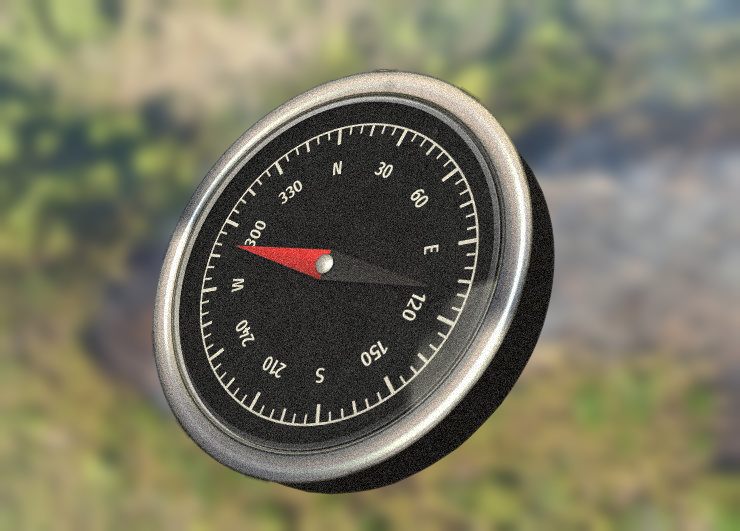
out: **290** °
